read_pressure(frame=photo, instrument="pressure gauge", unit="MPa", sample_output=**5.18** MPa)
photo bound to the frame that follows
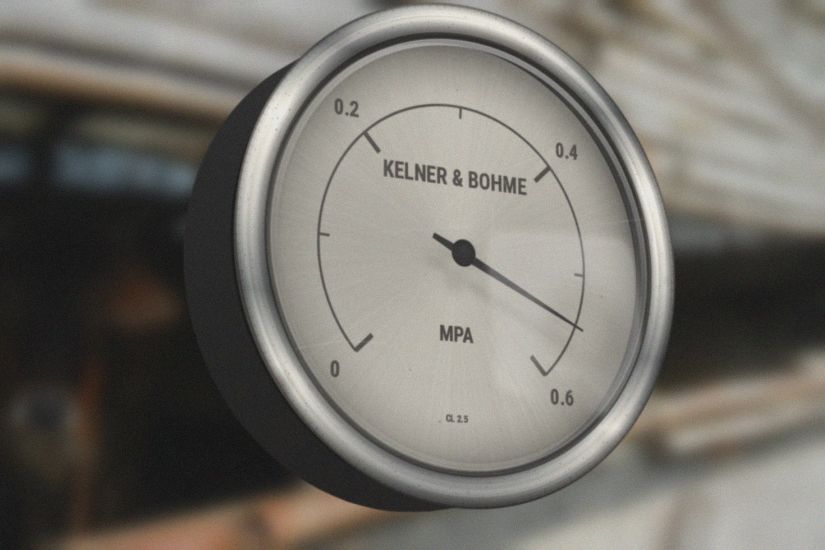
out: **0.55** MPa
